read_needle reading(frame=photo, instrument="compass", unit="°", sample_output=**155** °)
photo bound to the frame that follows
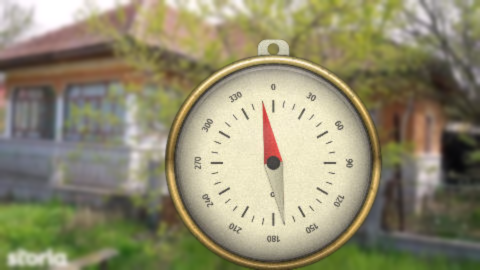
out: **350** °
